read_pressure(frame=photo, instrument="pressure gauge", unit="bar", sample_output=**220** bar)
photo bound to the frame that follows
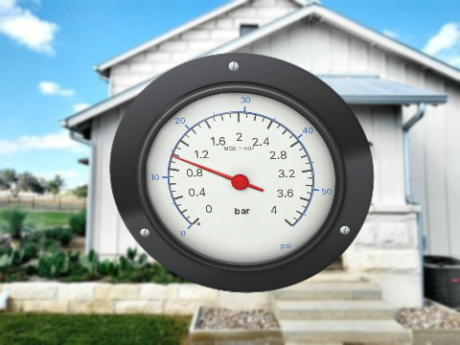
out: **1** bar
